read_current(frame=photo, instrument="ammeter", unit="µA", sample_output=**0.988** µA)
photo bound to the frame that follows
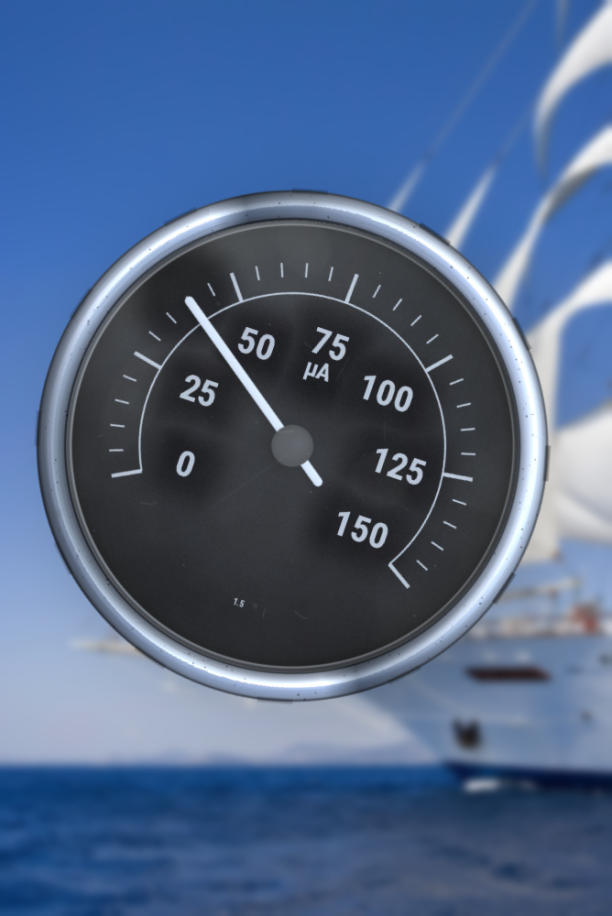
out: **40** µA
